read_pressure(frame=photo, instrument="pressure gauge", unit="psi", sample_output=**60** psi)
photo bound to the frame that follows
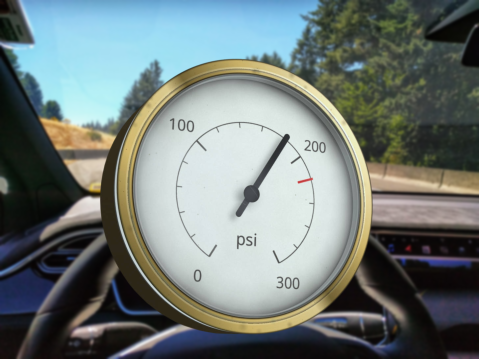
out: **180** psi
